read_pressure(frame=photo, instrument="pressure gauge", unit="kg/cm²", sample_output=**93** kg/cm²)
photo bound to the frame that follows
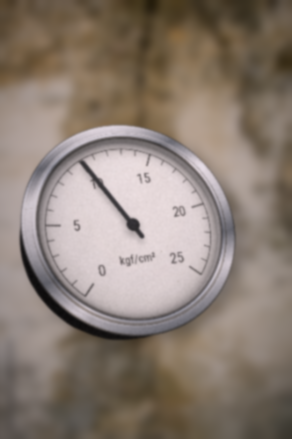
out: **10** kg/cm²
